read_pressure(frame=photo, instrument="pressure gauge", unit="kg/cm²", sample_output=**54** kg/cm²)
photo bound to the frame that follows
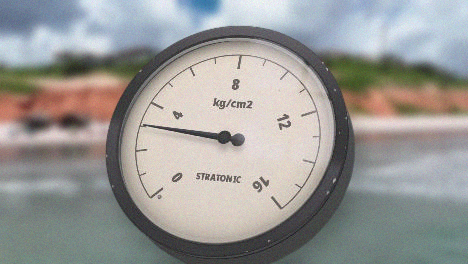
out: **3** kg/cm²
